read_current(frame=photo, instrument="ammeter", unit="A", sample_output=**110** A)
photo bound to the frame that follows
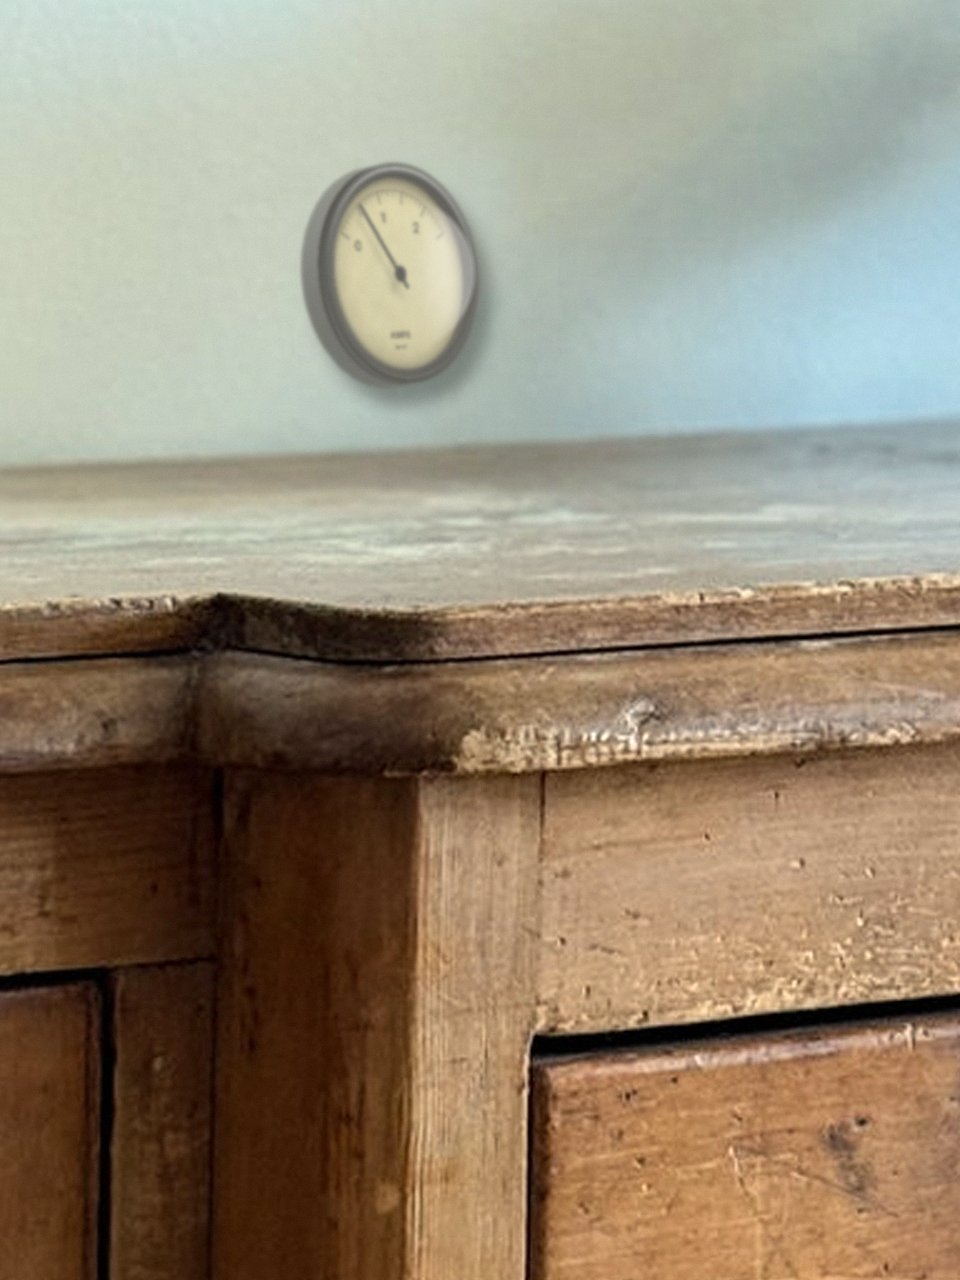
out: **0.5** A
